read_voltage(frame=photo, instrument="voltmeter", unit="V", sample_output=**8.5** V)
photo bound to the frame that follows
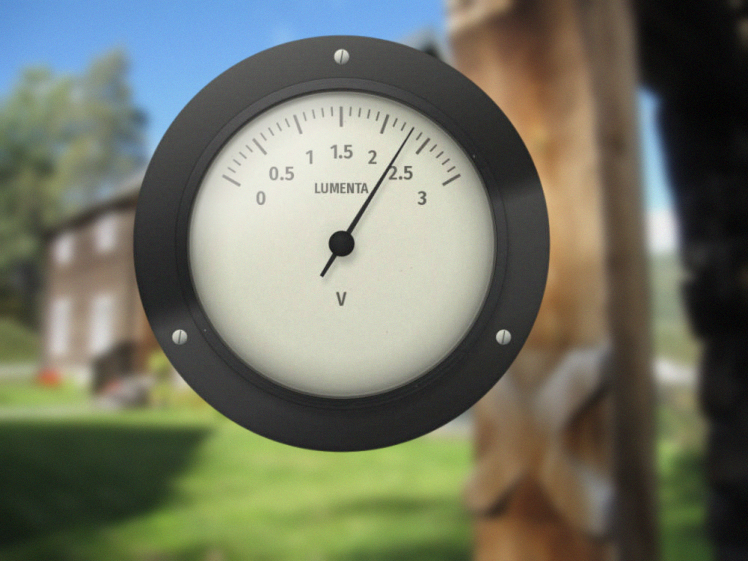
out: **2.3** V
